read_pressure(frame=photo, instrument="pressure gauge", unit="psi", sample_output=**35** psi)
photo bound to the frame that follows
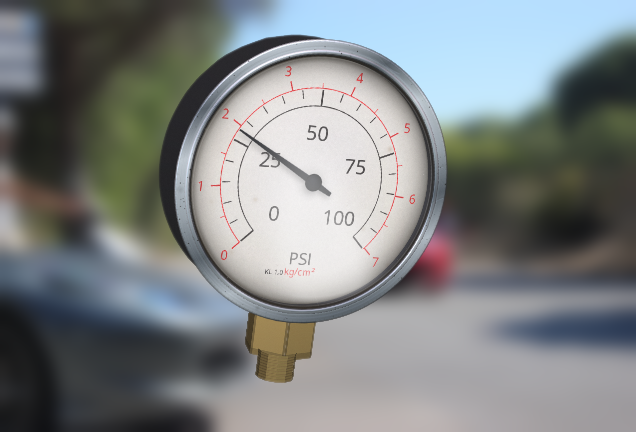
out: **27.5** psi
